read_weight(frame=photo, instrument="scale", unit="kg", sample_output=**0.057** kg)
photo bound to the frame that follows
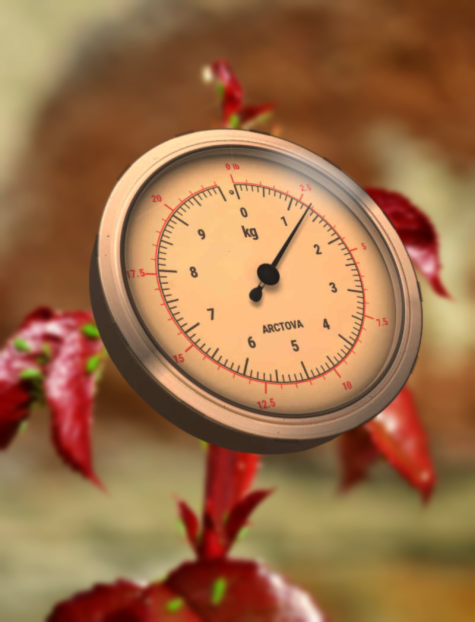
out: **1.3** kg
